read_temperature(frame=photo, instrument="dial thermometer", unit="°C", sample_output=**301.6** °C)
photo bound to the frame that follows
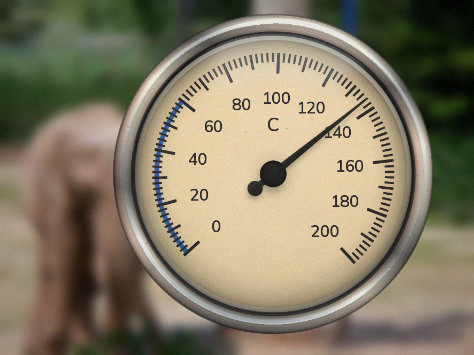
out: **136** °C
